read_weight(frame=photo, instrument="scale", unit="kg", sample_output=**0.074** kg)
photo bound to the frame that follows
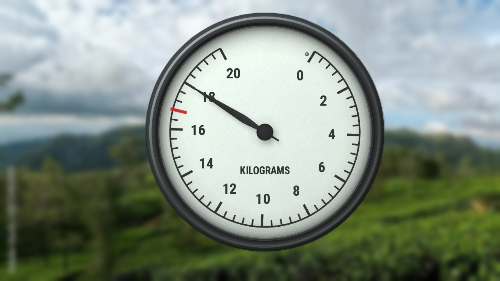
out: **18** kg
